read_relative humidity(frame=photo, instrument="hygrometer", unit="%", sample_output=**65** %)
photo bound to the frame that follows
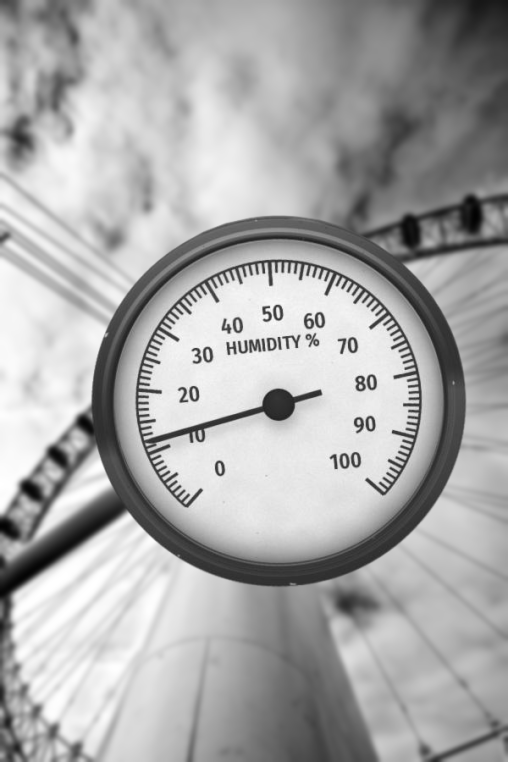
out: **12** %
